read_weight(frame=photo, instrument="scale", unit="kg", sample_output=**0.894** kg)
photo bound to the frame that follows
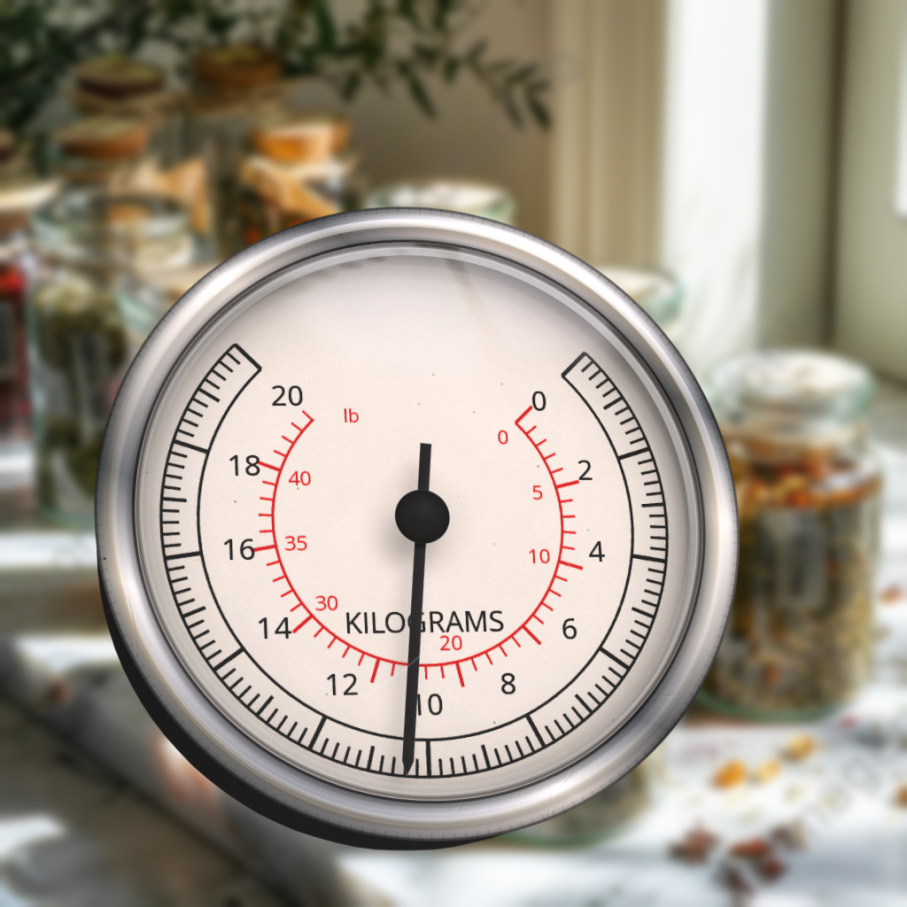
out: **10.4** kg
